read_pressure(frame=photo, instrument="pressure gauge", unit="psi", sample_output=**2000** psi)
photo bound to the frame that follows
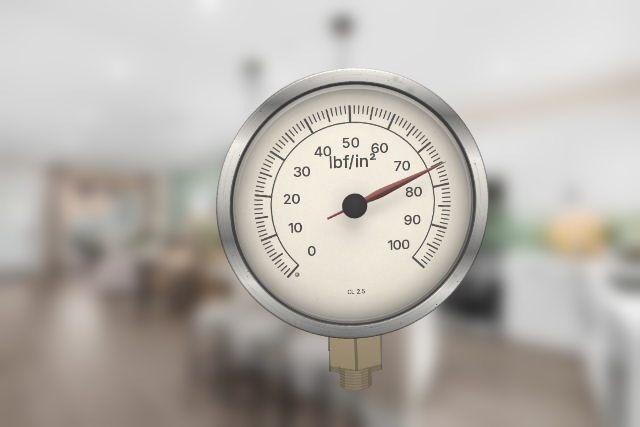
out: **75** psi
